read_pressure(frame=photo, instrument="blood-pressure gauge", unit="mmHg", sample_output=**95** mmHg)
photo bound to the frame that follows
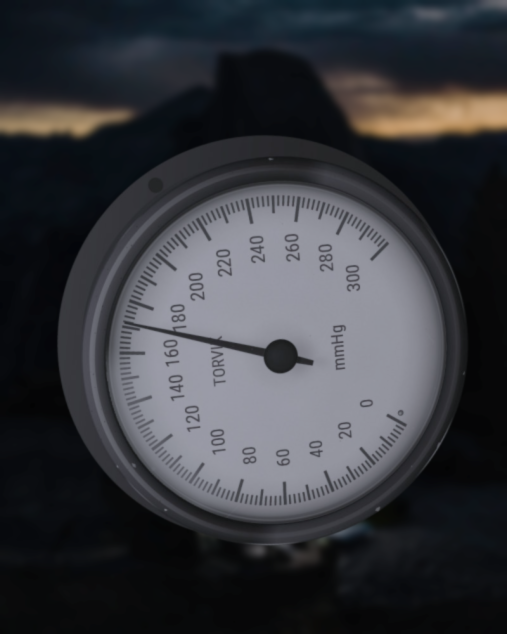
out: **172** mmHg
